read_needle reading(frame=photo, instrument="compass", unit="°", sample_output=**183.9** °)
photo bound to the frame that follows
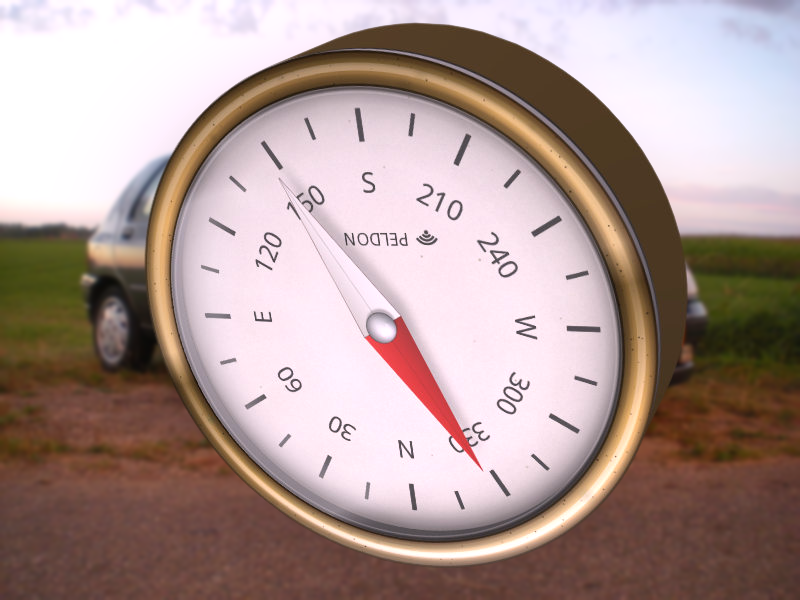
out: **330** °
